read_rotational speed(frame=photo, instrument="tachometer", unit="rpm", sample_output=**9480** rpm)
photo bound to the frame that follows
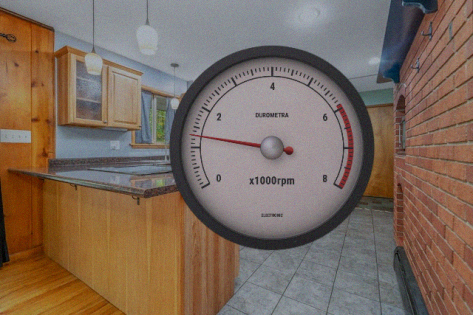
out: **1300** rpm
